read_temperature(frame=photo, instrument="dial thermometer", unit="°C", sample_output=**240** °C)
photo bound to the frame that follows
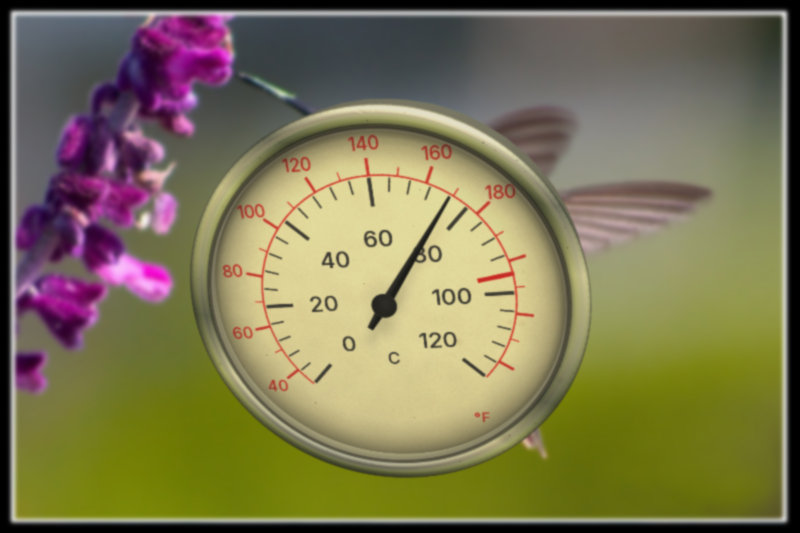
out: **76** °C
